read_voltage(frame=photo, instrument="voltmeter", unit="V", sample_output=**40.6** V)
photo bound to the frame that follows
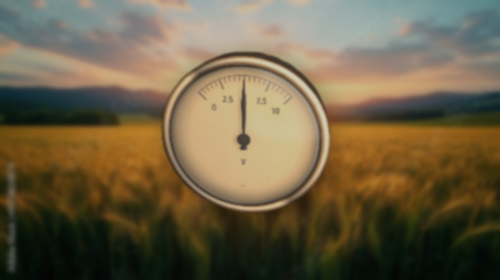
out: **5** V
